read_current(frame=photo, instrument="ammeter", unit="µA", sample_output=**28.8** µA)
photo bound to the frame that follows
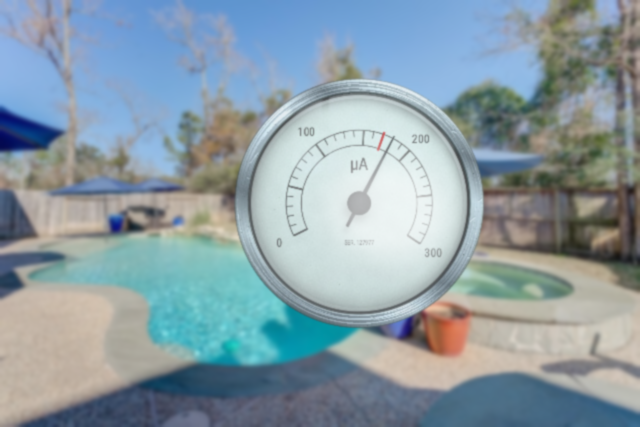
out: **180** µA
